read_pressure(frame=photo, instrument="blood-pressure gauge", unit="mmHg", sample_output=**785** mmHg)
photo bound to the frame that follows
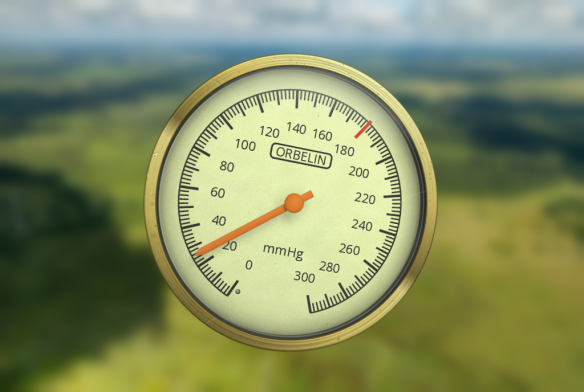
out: **26** mmHg
